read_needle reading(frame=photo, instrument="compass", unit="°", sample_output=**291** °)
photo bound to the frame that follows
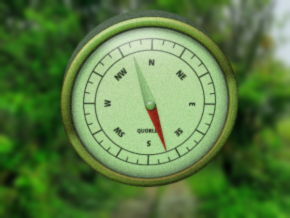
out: **160** °
